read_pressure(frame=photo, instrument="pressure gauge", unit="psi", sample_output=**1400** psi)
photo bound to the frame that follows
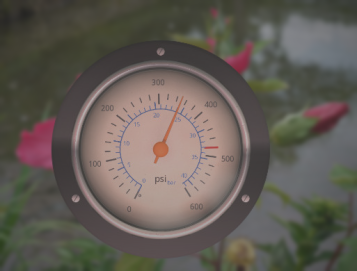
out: **350** psi
